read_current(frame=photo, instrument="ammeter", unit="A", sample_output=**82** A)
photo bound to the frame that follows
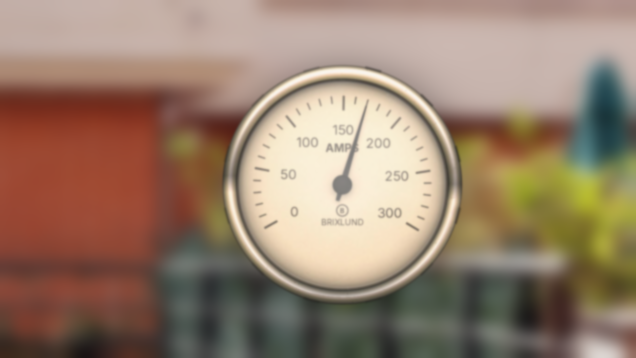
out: **170** A
